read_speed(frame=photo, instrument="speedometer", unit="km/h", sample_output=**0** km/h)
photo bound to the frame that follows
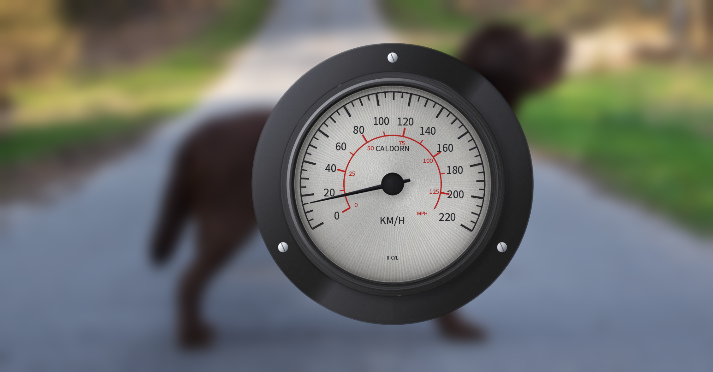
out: **15** km/h
